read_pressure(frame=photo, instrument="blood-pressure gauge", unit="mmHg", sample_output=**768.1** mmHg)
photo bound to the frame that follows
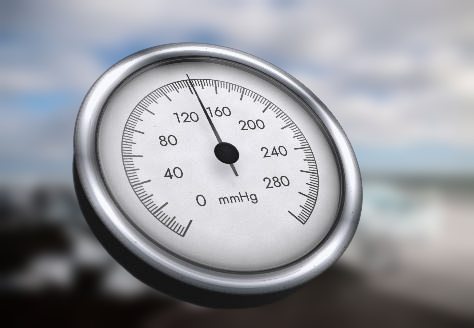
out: **140** mmHg
